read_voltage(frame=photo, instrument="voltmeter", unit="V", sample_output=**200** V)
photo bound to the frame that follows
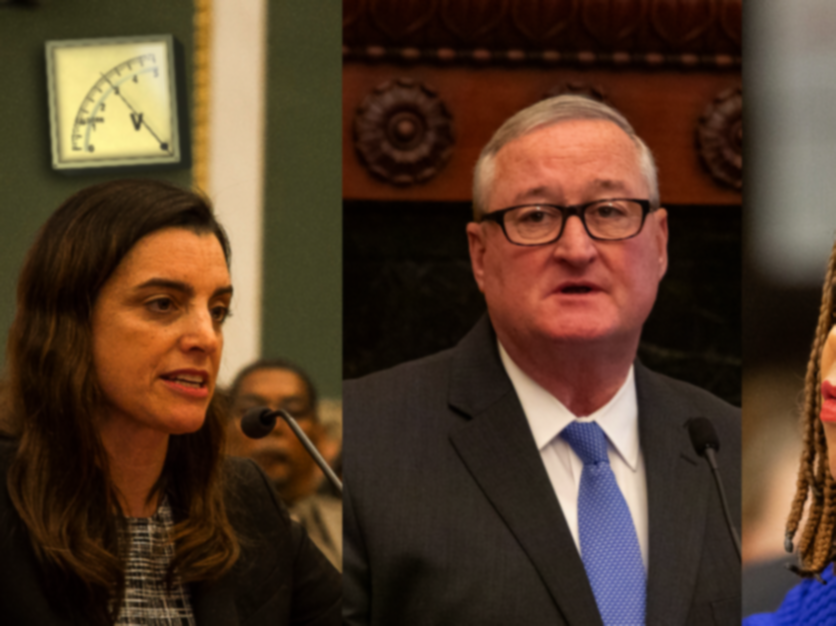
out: **3** V
